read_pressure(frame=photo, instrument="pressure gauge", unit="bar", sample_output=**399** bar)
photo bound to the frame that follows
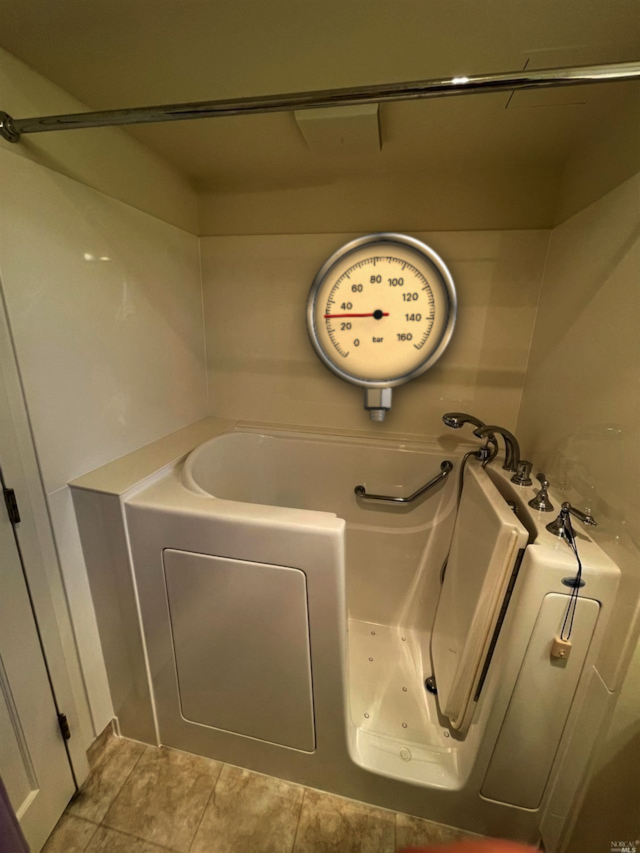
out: **30** bar
